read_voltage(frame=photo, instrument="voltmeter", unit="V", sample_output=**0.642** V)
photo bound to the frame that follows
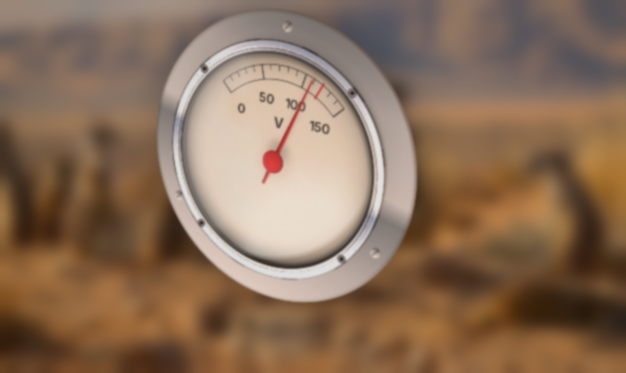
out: **110** V
